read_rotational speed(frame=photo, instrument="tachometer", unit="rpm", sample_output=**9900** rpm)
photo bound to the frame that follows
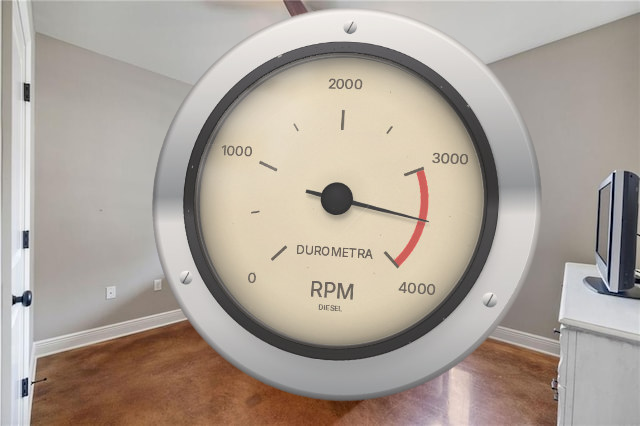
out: **3500** rpm
